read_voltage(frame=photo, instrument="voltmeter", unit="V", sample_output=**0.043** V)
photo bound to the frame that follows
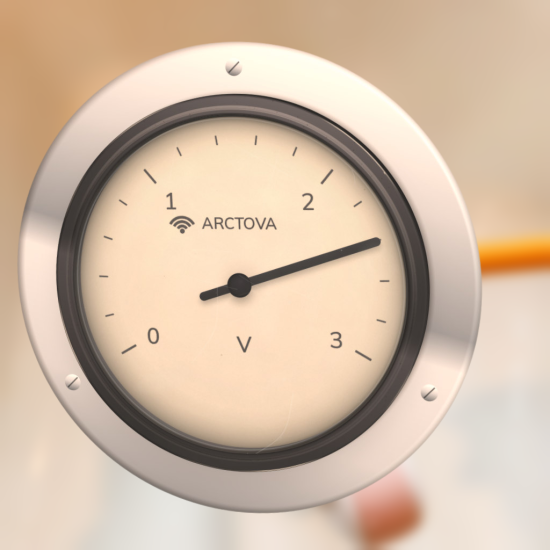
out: **2.4** V
